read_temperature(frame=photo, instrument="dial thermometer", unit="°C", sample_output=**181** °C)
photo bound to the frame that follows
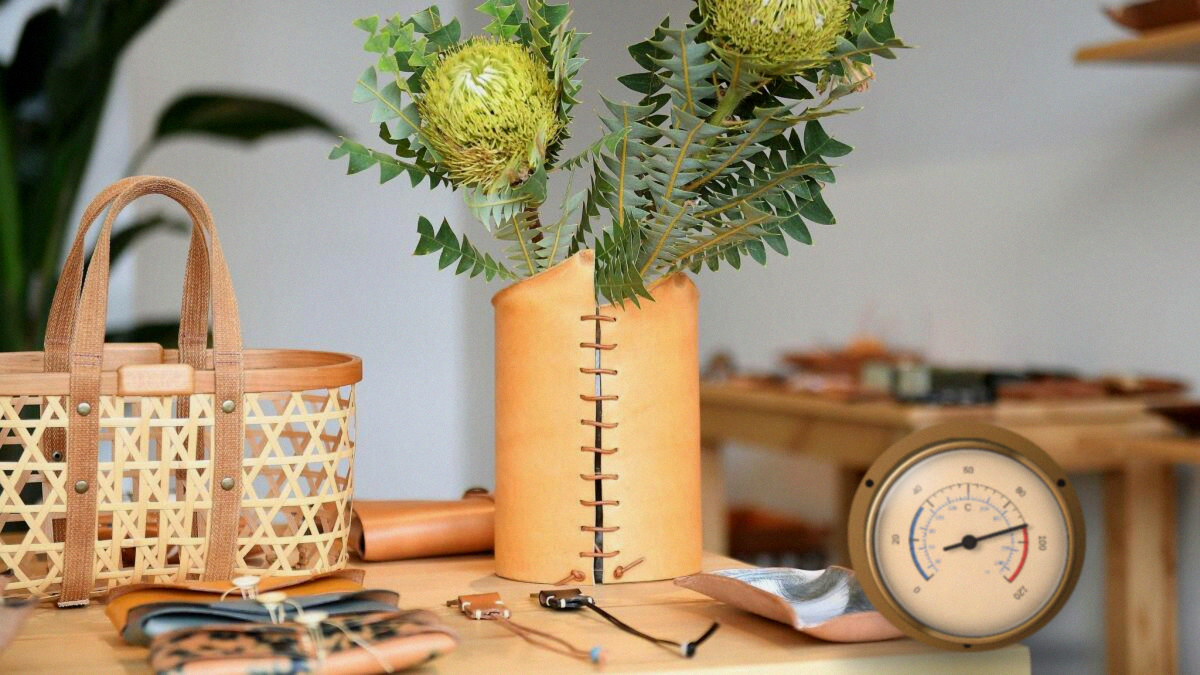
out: **92** °C
